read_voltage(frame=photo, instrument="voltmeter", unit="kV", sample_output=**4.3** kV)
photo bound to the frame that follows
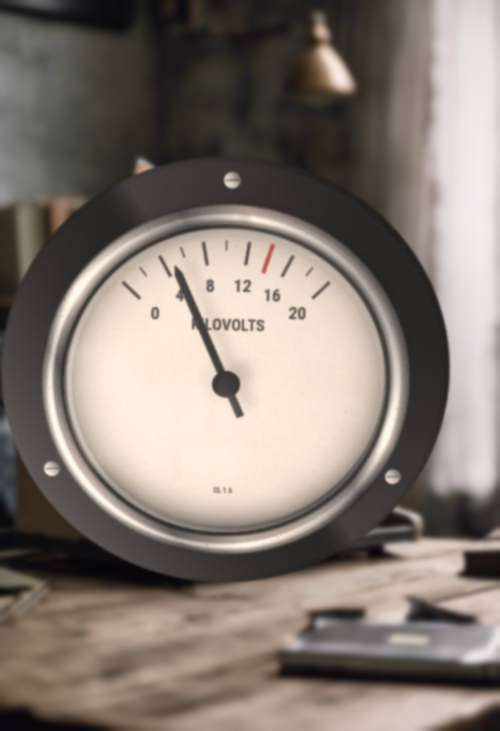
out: **5** kV
